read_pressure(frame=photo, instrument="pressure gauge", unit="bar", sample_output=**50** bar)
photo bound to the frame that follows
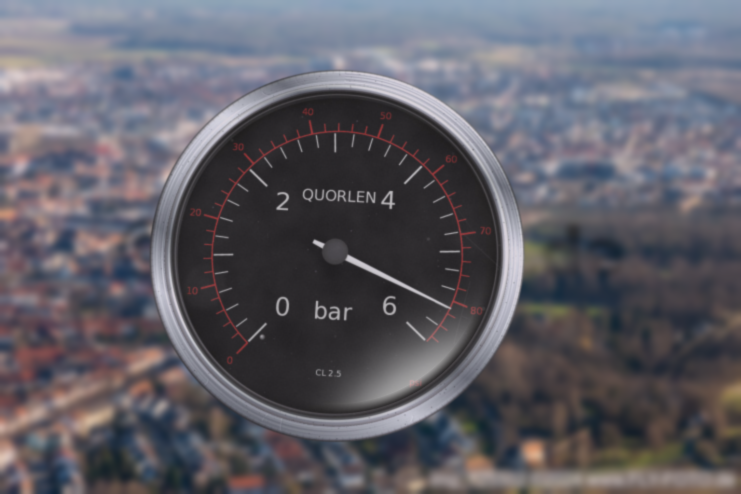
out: **5.6** bar
